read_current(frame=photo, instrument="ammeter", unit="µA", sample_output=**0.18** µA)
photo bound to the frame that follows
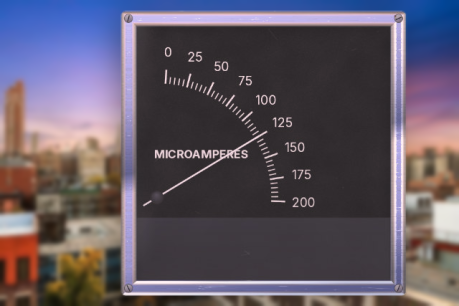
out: **125** µA
